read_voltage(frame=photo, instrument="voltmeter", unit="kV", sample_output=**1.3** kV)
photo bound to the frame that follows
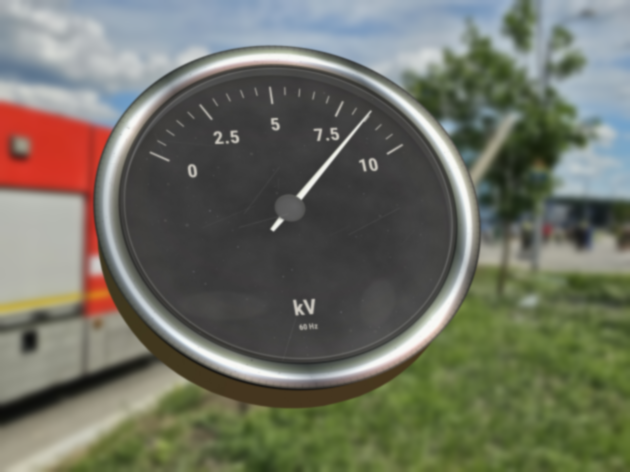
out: **8.5** kV
